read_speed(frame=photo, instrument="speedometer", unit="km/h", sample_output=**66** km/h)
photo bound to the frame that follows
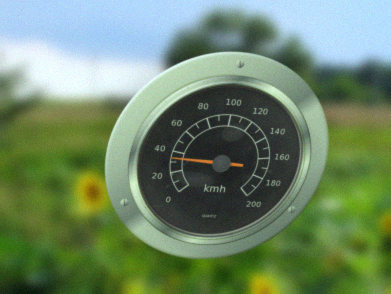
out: **35** km/h
